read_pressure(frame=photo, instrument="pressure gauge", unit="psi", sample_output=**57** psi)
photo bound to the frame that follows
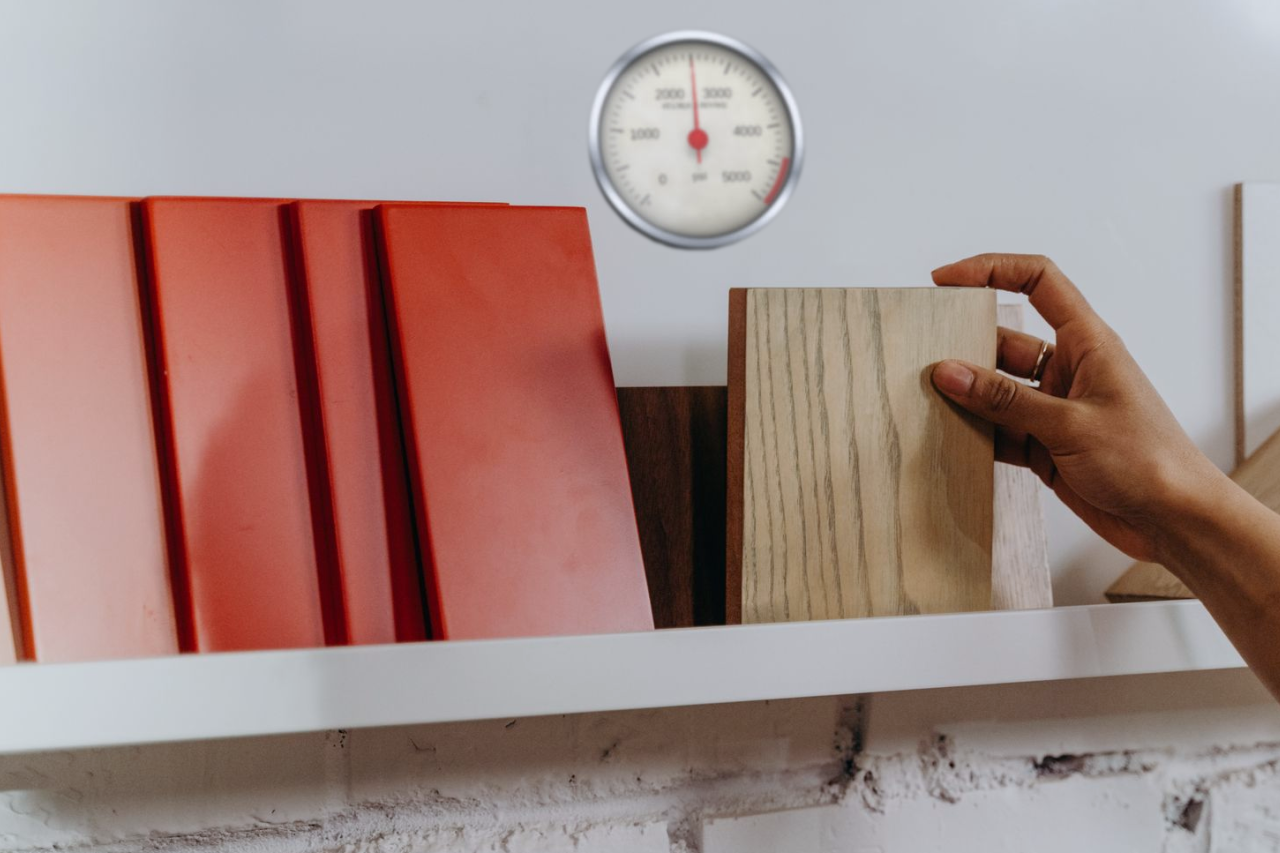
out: **2500** psi
